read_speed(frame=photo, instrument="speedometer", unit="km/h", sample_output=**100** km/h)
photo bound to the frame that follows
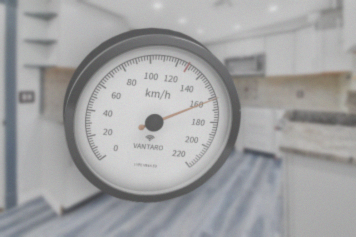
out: **160** km/h
